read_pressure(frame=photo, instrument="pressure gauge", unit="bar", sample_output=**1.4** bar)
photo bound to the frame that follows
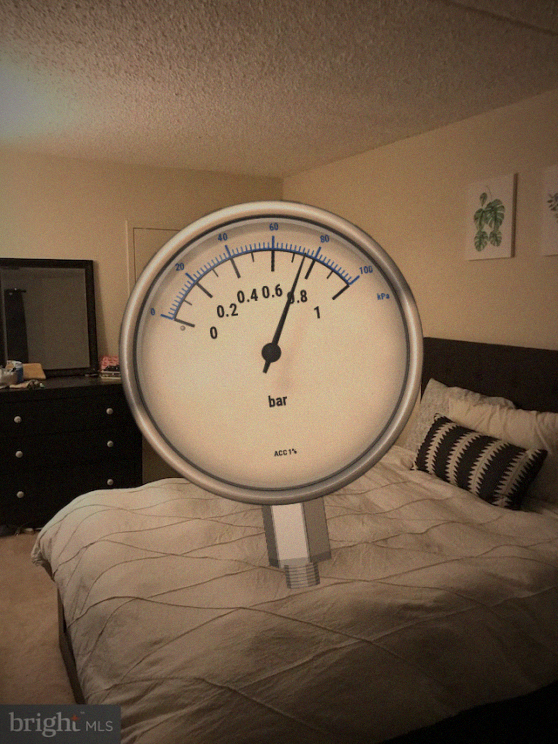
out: **0.75** bar
